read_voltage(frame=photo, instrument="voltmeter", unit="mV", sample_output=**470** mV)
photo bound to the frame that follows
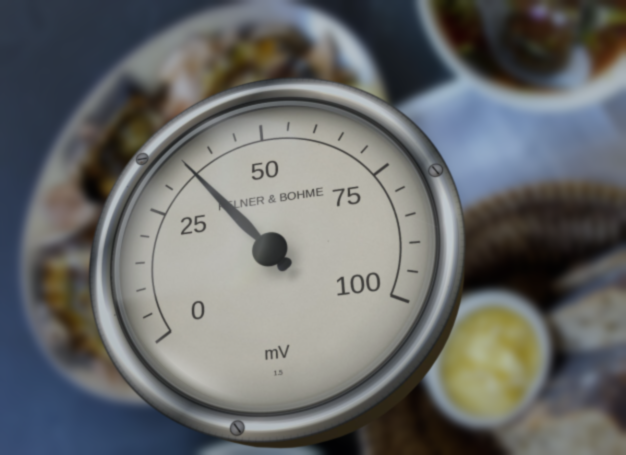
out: **35** mV
